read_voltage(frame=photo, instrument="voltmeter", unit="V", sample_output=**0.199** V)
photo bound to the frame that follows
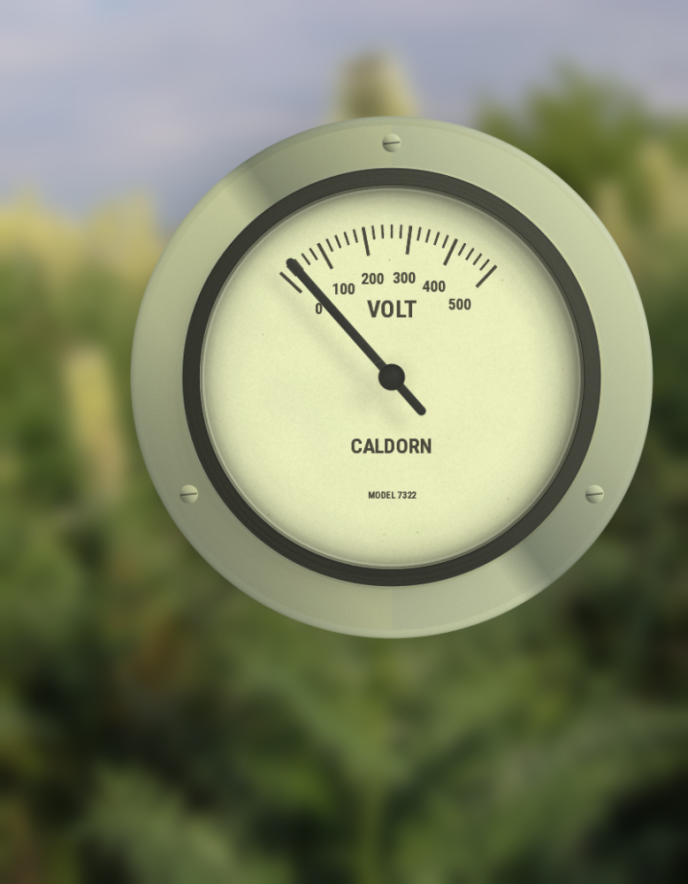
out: **30** V
